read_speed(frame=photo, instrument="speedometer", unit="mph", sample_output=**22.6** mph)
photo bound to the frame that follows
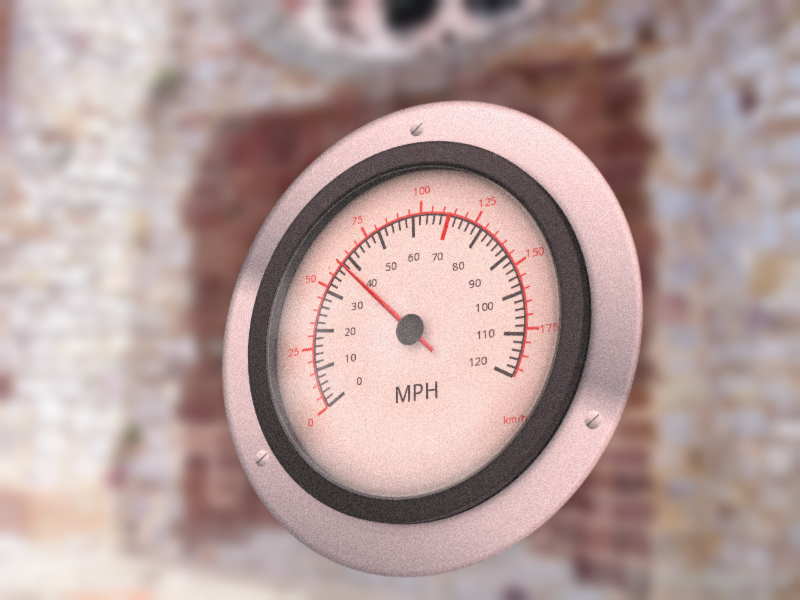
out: **38** mph
